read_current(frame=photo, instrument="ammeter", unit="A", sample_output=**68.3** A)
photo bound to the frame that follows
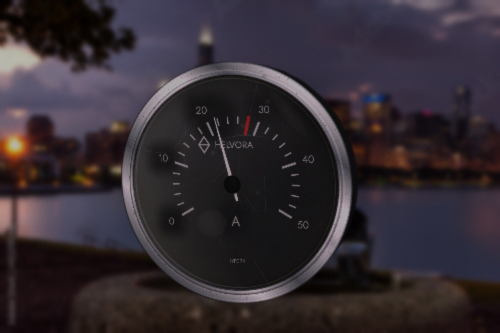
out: **22** A
